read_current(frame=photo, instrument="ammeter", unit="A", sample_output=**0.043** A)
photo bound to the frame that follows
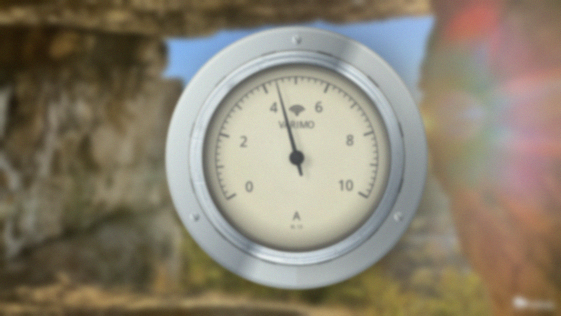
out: **4.4** A
